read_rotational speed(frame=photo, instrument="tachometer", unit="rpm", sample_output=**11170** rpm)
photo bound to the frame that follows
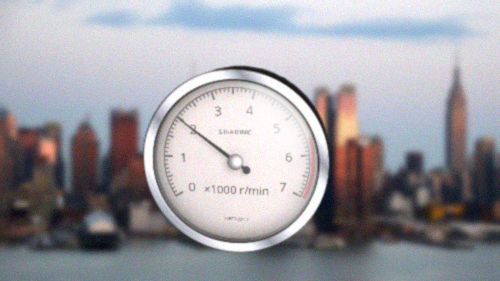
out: **2000** rpm
